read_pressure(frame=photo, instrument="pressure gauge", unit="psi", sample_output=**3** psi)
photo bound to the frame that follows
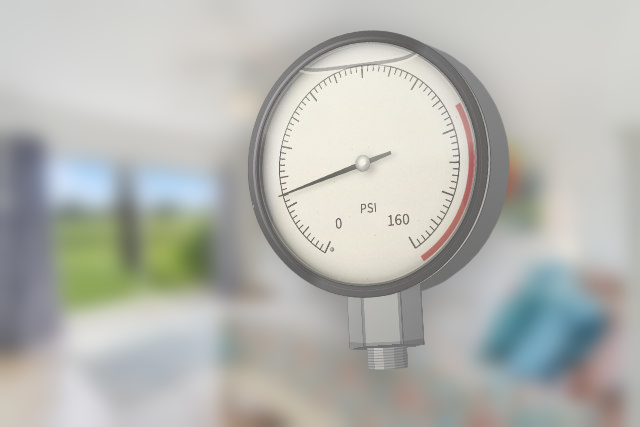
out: **24** psi
